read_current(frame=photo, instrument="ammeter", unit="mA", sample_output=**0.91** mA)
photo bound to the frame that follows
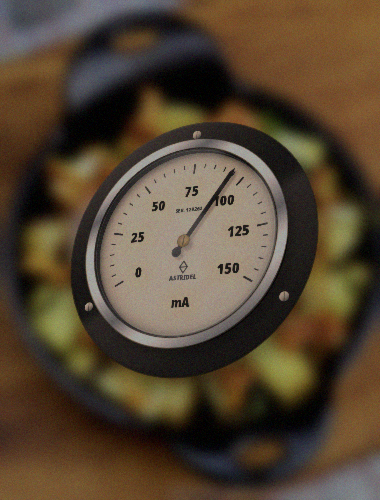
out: **95** mA
